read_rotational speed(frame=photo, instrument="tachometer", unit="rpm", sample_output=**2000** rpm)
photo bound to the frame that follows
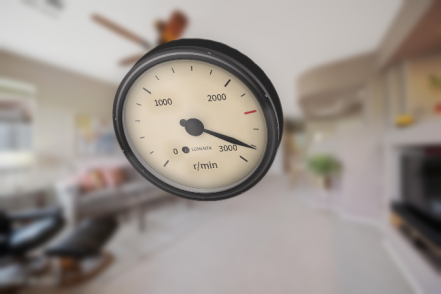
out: **2800** rpm
